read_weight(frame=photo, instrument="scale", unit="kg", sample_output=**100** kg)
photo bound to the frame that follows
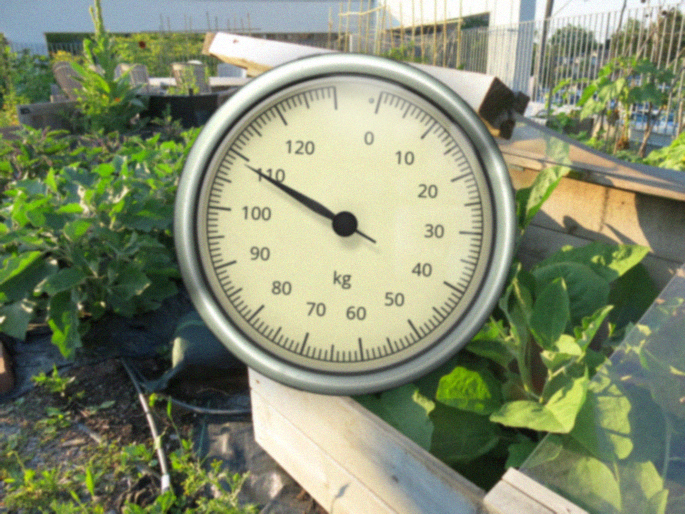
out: **109** kg
